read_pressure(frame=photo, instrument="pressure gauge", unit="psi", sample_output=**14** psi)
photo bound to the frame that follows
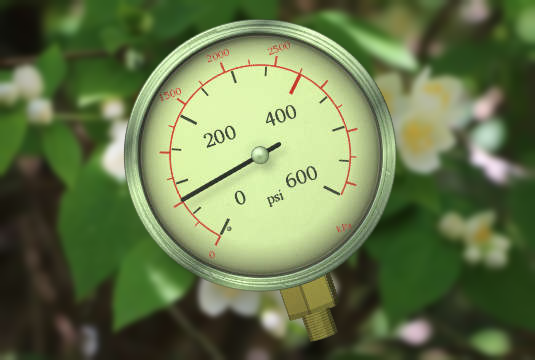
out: **75** psi
